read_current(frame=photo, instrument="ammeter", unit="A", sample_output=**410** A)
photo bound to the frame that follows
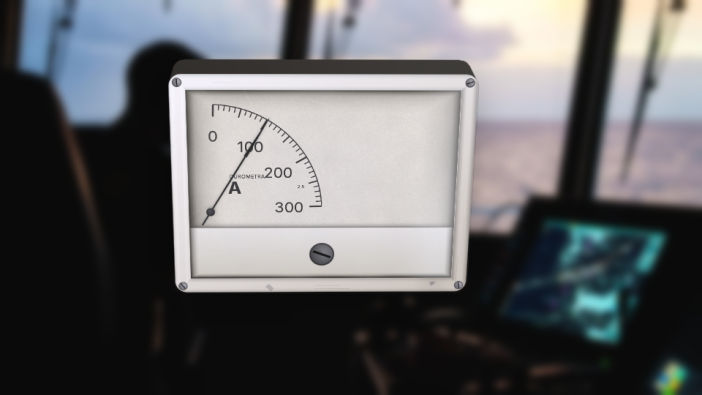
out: **100** A
